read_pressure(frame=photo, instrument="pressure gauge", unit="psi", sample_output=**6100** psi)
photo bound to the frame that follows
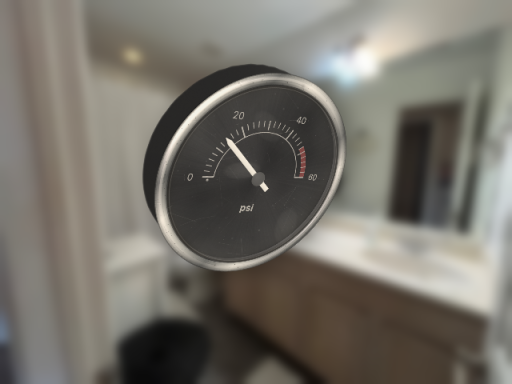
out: **14** psi
